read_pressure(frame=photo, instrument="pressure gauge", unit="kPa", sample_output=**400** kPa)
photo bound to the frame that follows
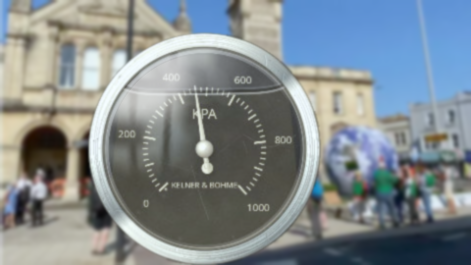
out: **460** kPa
